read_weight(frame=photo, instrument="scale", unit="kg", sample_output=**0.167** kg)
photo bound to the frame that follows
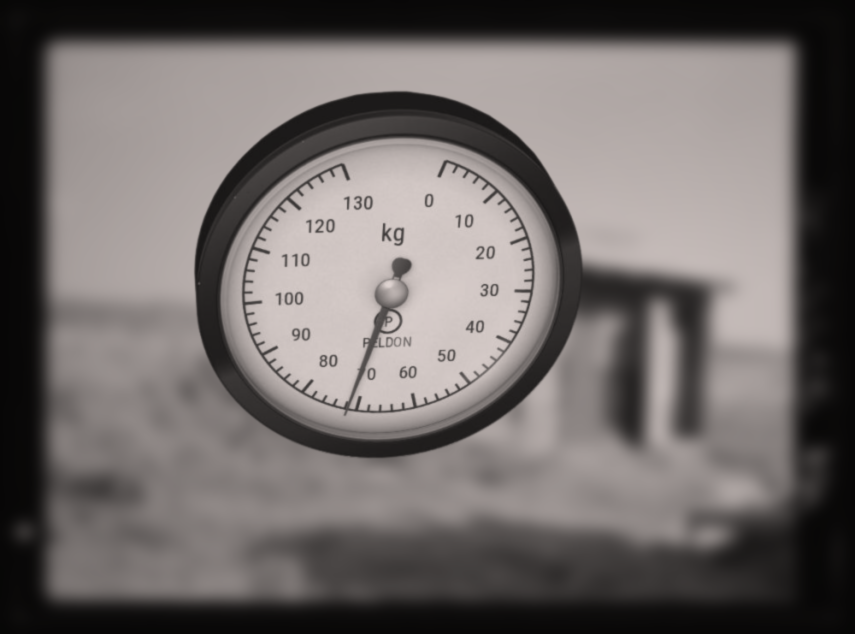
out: **72** kg
